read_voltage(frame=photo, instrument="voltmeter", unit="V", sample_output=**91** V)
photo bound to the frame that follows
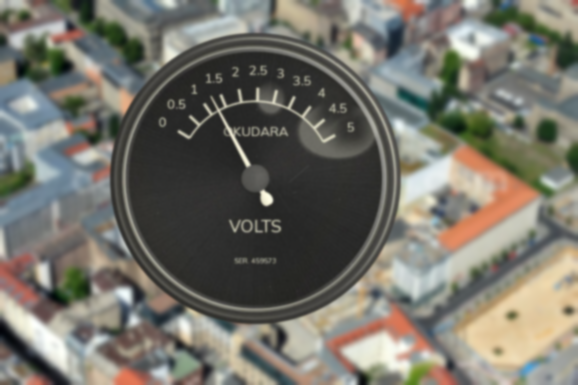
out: **1.25** V
